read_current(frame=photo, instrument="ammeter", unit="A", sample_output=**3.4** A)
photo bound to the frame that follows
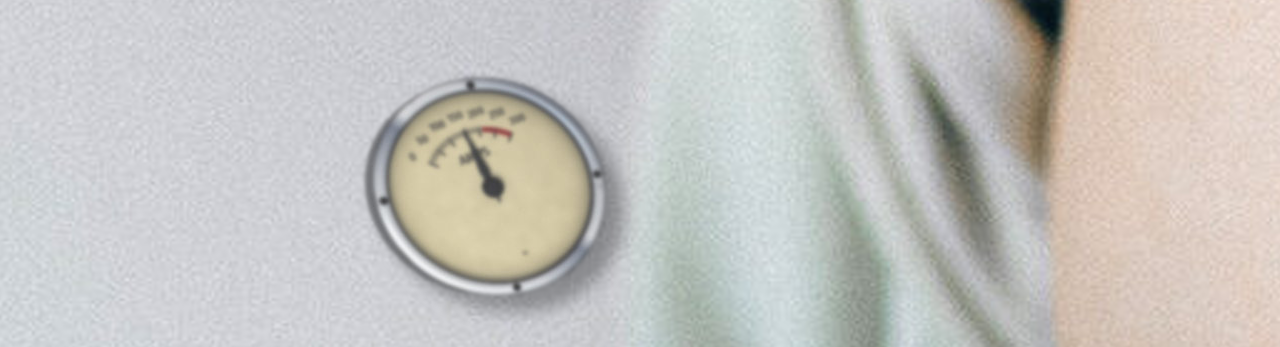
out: **150** A
